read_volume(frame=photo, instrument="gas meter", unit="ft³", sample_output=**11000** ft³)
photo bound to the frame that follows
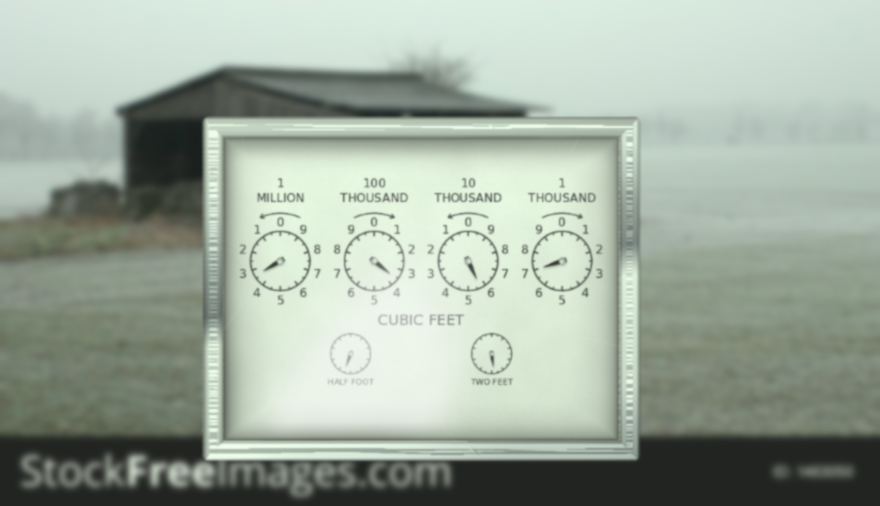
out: **335700** ft³
